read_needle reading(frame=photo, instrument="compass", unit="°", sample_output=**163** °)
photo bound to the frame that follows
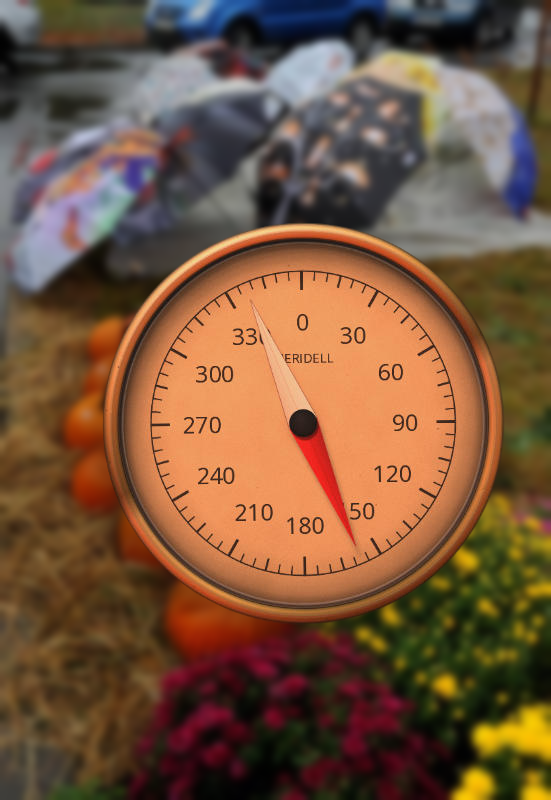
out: **157.5** °
